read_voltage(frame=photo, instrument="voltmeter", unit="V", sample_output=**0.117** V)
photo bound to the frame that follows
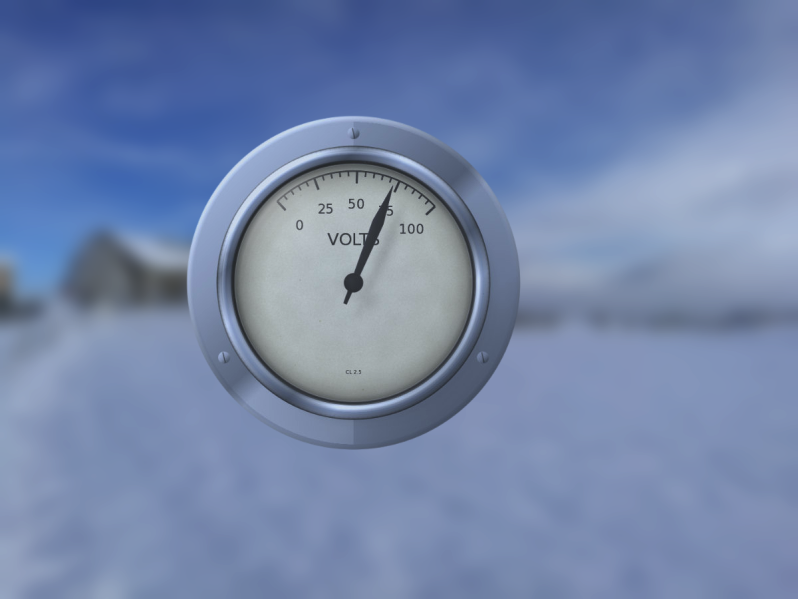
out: **72.5** V
